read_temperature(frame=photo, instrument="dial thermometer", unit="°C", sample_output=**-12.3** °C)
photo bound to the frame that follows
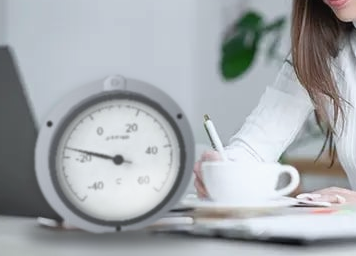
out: **-16** °C
